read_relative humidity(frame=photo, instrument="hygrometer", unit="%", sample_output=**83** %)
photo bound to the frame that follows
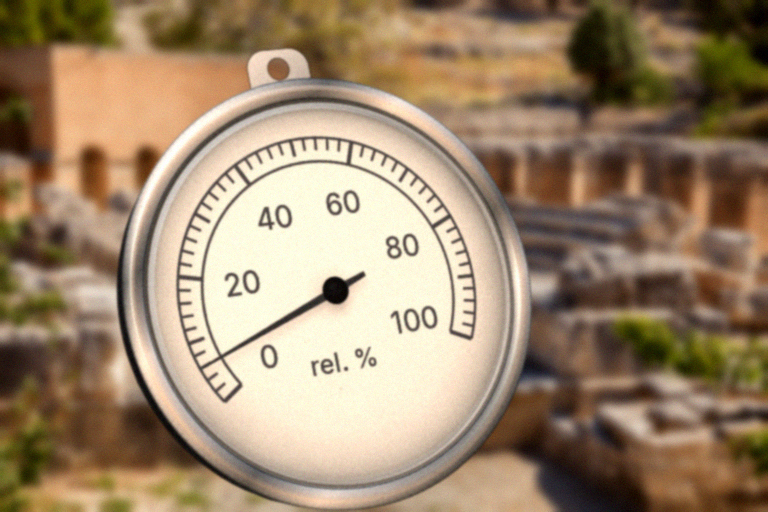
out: **6** %
